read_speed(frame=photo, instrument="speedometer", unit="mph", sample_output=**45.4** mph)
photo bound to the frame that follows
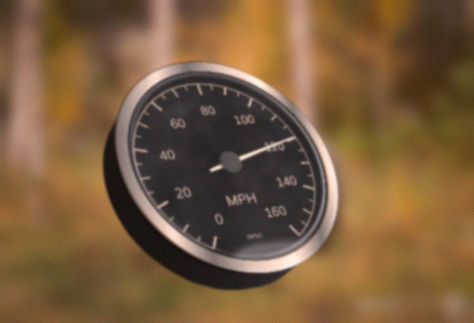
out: **120** mph
